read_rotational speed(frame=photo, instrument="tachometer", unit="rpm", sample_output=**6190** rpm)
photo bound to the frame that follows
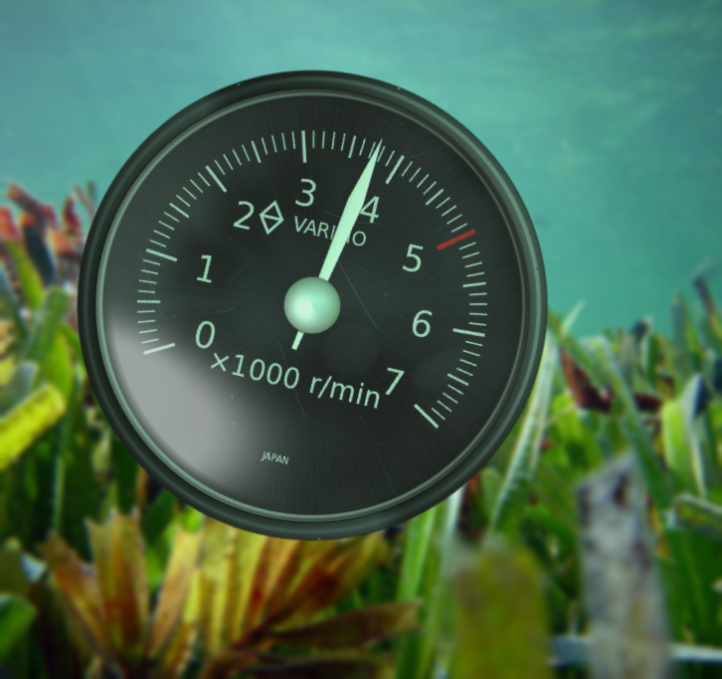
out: **3750** rpm
